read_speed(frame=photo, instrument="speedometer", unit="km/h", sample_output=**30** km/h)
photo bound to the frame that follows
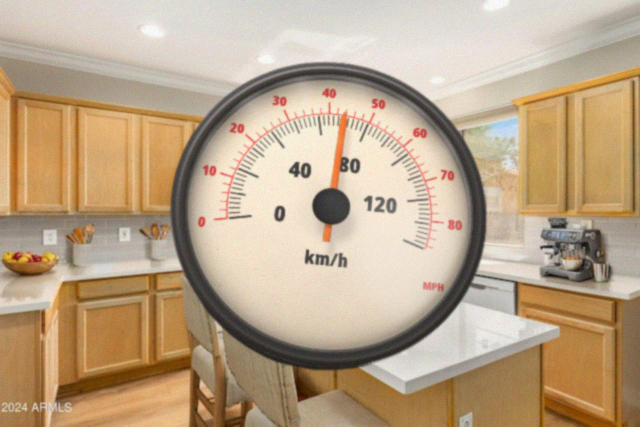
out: **70** km/h
